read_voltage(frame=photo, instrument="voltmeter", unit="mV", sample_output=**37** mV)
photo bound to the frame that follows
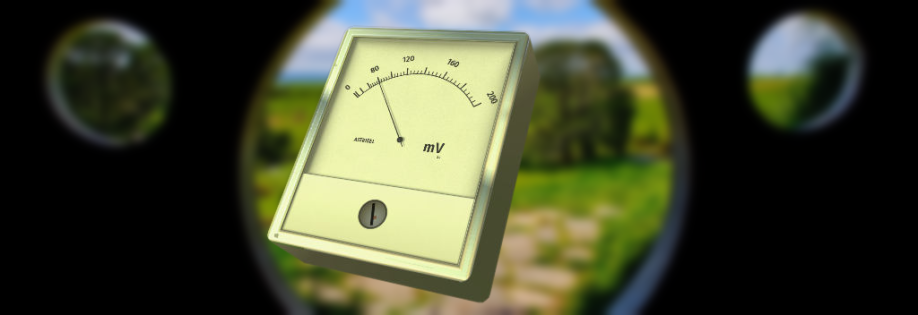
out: **80** mV
